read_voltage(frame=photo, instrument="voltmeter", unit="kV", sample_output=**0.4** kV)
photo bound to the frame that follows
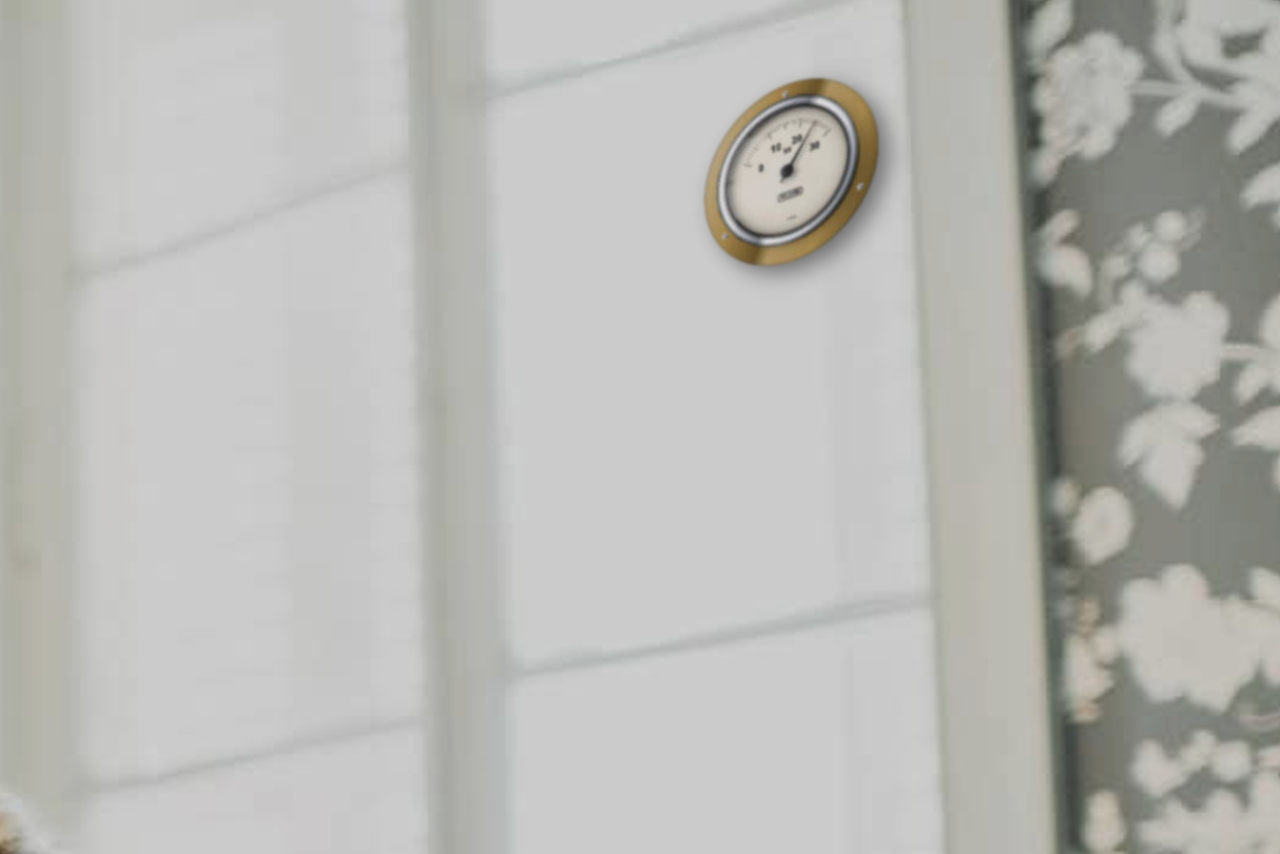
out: **25** kV
